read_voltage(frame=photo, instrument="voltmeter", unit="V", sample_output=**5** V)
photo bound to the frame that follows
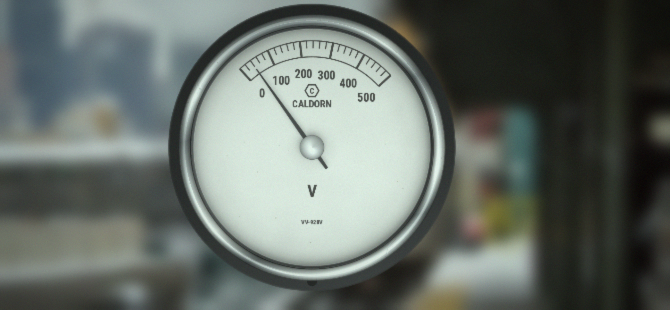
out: **40** V
